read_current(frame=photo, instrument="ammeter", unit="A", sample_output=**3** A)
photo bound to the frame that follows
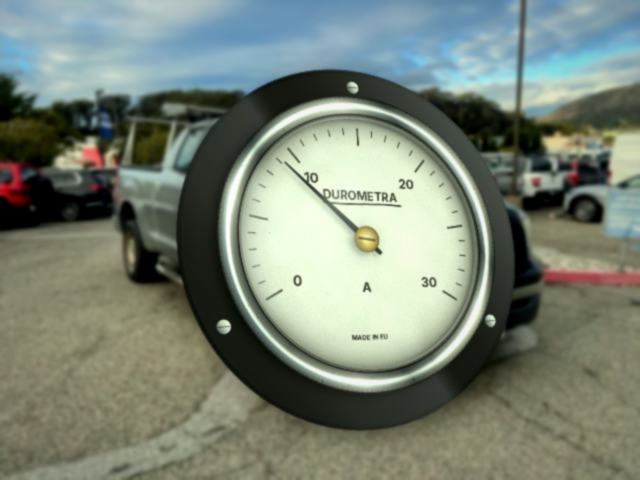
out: **9** A
